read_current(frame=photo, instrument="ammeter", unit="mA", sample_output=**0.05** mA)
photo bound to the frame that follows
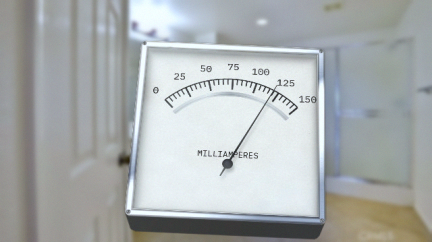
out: **120** mA
